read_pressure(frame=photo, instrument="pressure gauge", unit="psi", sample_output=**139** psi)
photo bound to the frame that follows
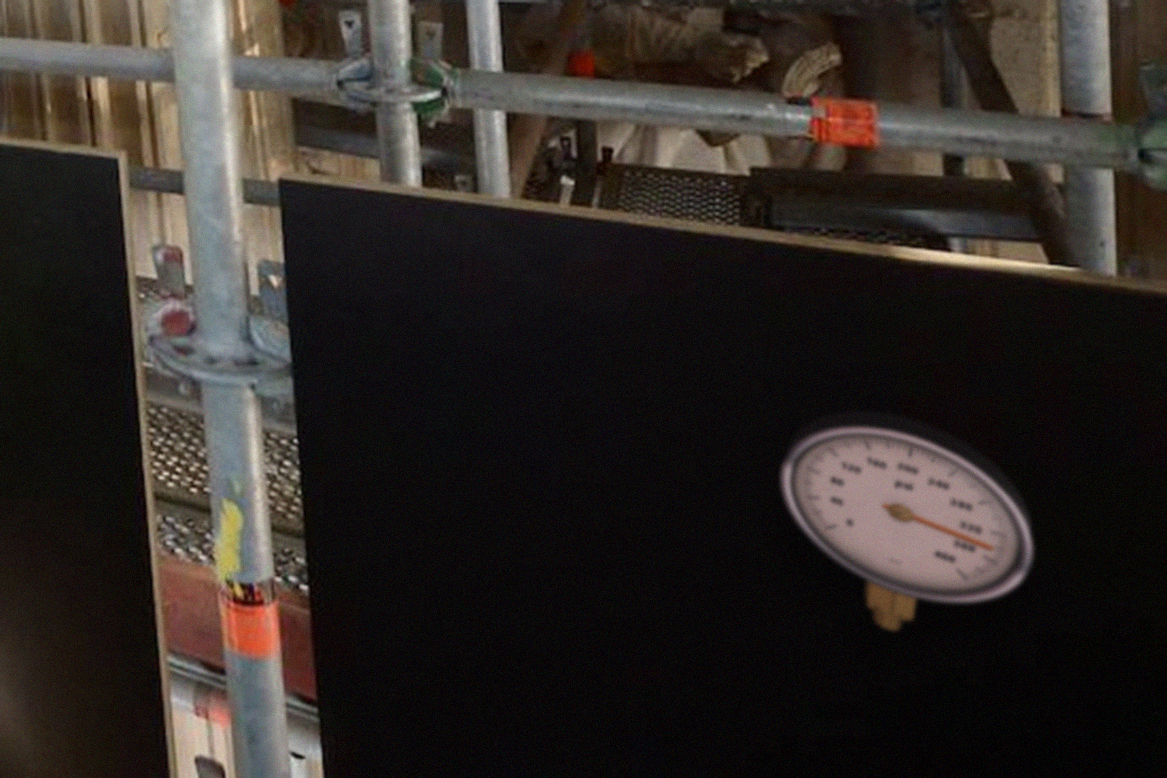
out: **340** psi
